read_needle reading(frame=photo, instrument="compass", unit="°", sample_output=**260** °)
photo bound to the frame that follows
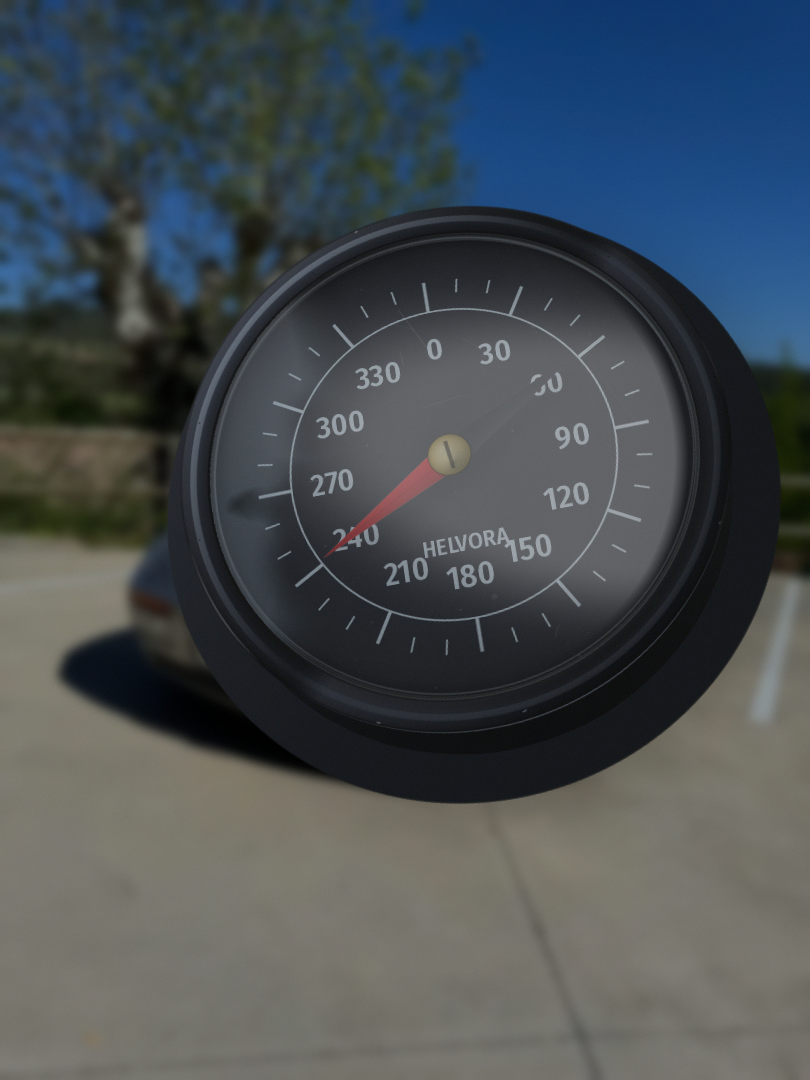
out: **240** °
